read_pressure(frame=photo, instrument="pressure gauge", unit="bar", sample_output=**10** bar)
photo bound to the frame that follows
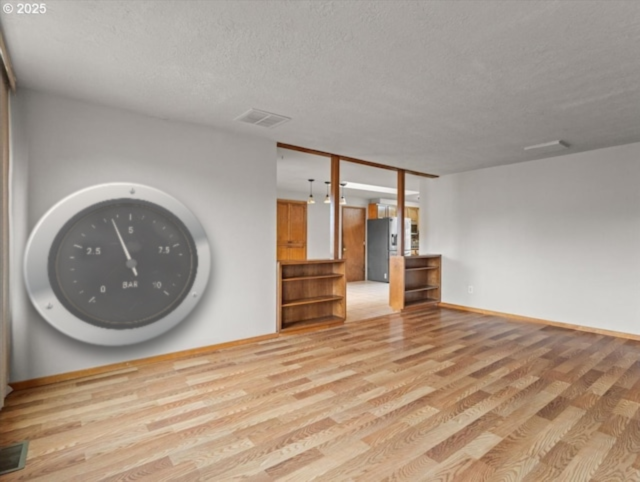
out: **4.25** bar
